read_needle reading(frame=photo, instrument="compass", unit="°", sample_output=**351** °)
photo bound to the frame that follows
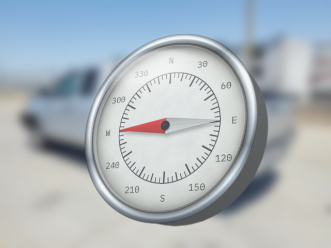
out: **270** °
